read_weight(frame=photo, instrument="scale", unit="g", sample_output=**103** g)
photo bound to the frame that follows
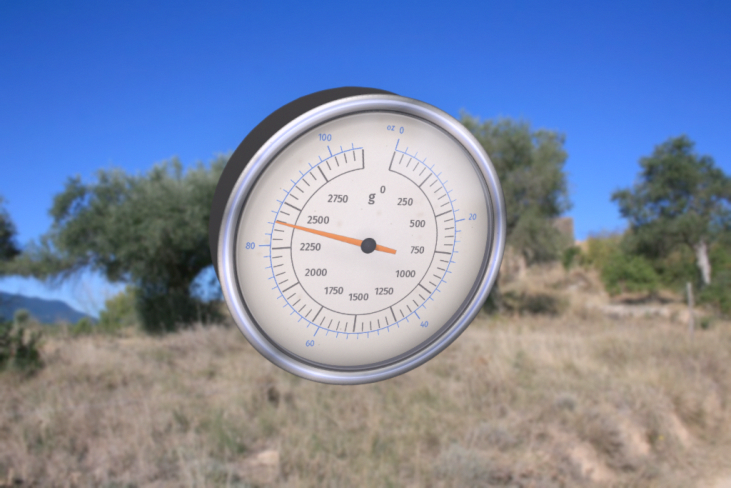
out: **2400** g
